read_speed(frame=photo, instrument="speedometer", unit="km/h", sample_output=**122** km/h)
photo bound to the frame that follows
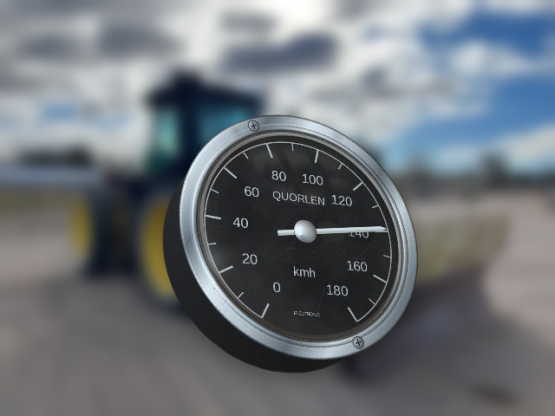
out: **140** km/h
